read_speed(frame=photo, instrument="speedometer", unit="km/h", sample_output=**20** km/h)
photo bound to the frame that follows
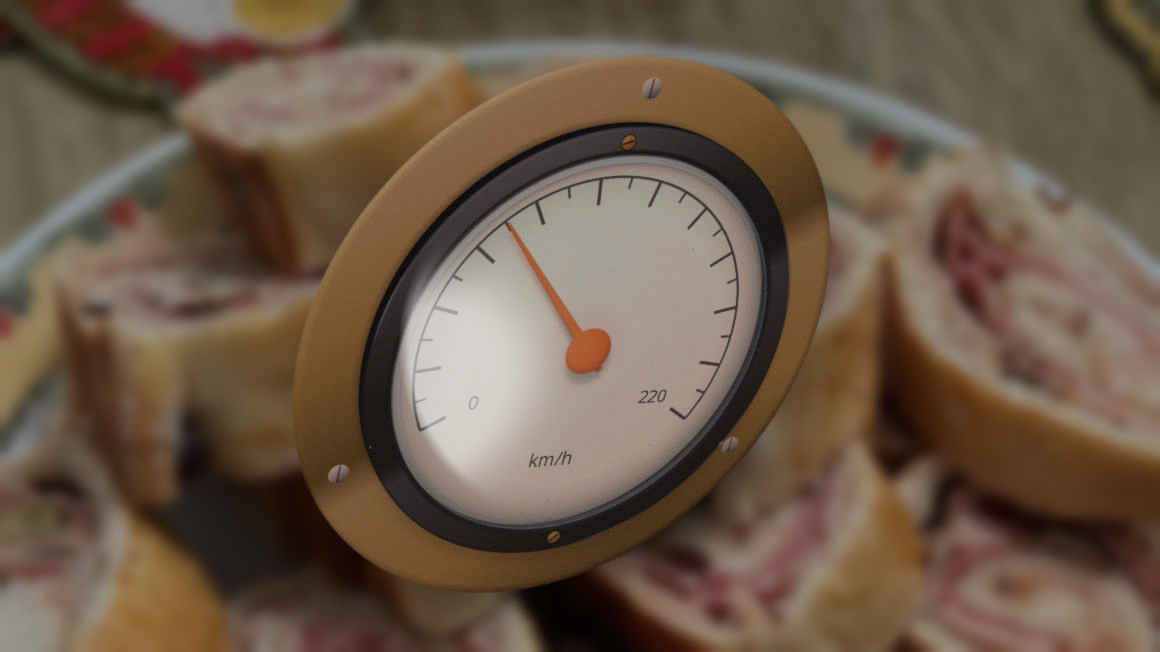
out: **70** km/h
